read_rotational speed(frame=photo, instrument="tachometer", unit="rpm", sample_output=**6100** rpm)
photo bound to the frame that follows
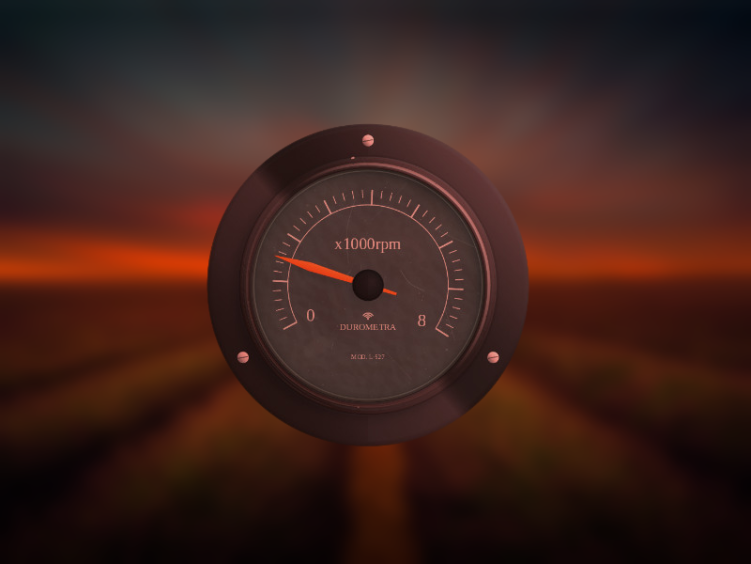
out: **1500** rpm
